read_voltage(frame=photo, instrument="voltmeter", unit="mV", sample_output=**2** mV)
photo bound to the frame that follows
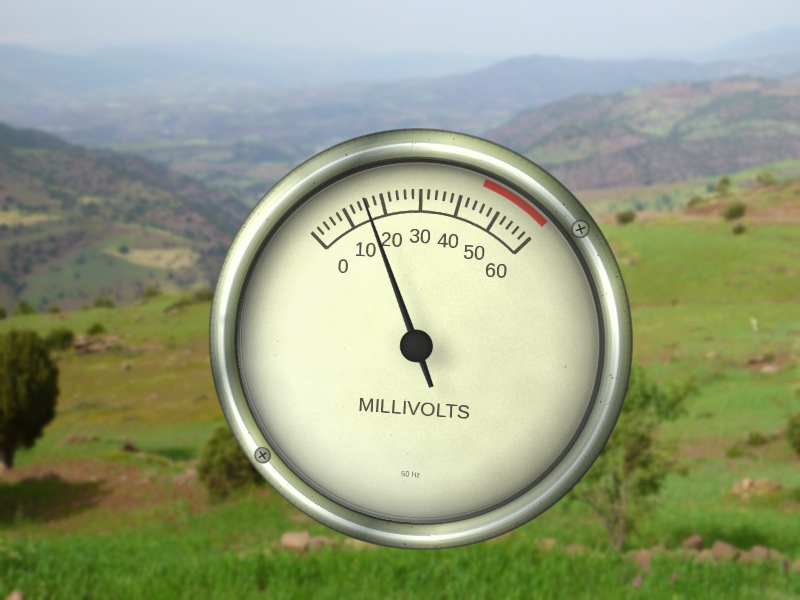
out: **16** mV
